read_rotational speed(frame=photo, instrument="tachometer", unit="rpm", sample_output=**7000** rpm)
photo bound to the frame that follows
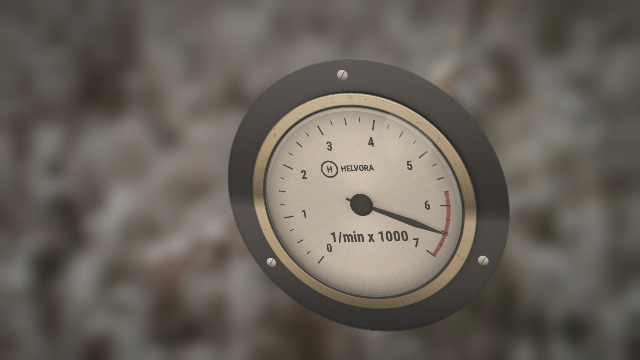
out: **6500** rpm
